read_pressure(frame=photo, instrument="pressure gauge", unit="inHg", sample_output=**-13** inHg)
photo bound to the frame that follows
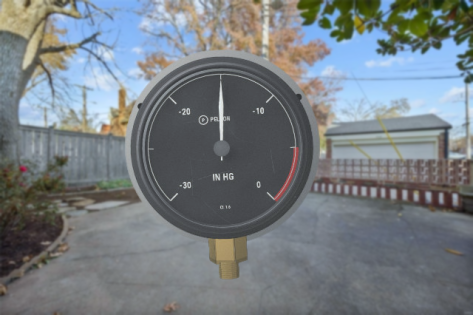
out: **-15** inHg
